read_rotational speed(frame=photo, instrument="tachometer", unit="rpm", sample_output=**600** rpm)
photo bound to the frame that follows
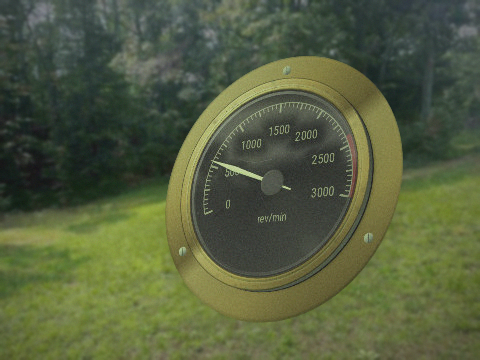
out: **550** rpm
